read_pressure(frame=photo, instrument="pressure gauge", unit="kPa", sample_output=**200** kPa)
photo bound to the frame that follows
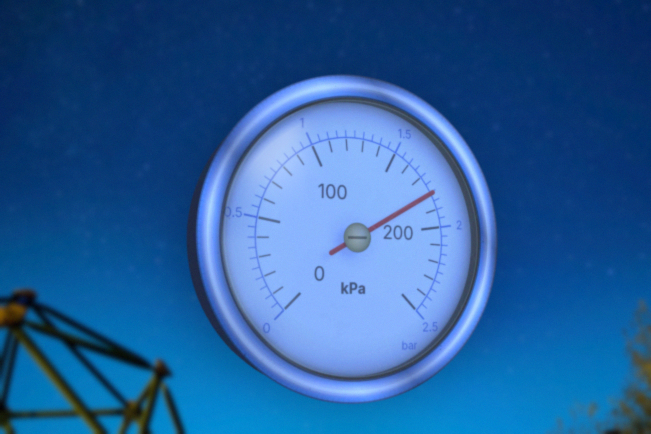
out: **180** kPa
